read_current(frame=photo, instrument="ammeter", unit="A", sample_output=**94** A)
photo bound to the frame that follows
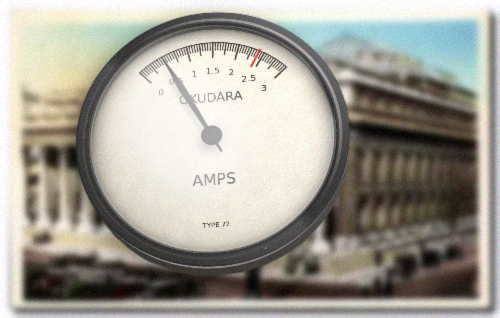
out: **0.5** A
